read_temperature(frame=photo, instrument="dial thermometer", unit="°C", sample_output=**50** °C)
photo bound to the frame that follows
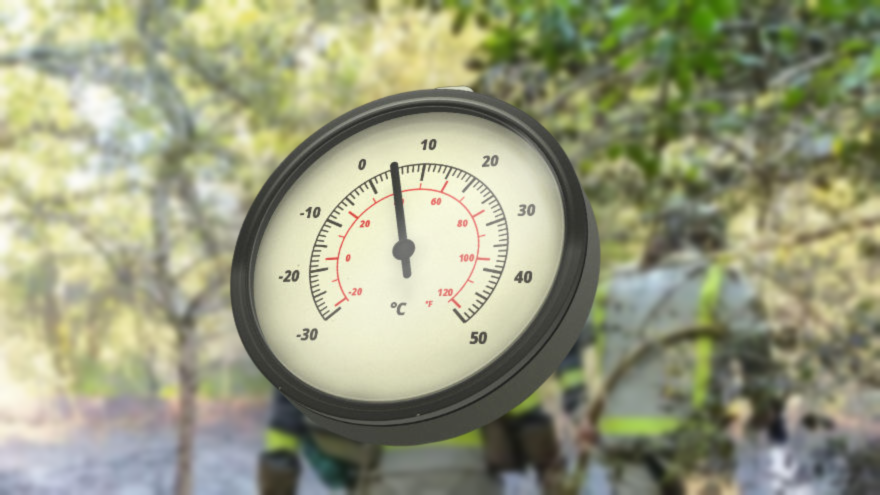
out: **5** °C
